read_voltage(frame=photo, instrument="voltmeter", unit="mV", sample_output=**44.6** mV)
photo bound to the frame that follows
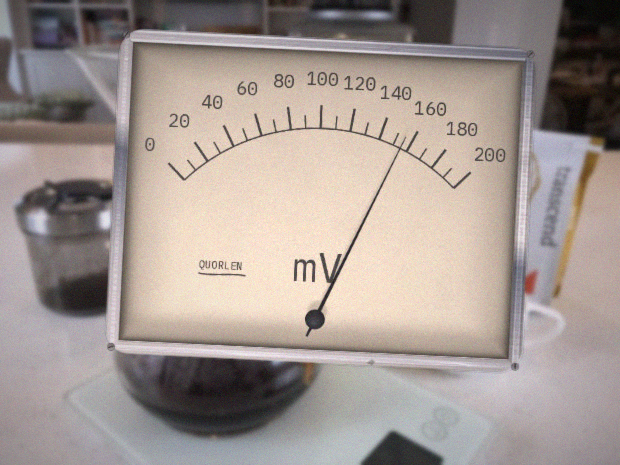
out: **155** mV
